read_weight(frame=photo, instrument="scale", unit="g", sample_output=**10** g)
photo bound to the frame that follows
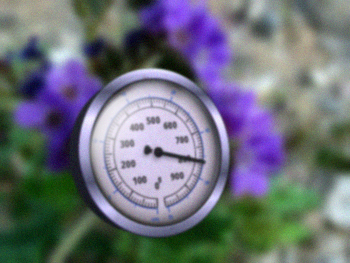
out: **800** g
